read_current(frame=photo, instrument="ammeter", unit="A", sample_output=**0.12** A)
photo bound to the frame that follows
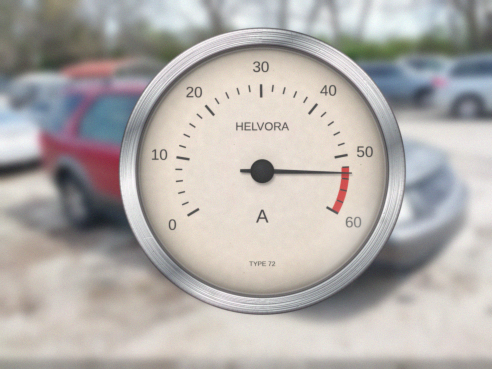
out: **53** A
